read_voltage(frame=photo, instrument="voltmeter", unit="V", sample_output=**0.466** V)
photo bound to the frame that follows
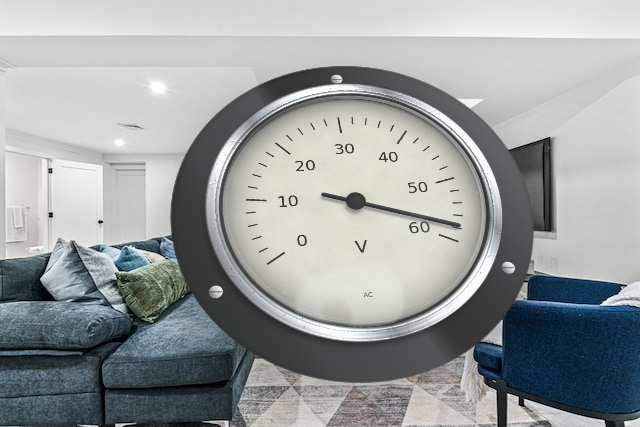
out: **58** V
